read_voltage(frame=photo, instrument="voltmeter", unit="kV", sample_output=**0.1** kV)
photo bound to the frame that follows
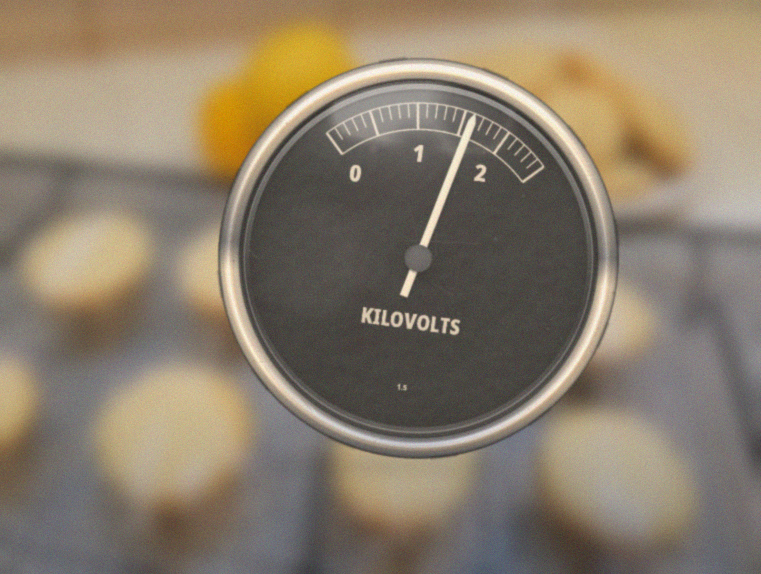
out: **1.6** kV
